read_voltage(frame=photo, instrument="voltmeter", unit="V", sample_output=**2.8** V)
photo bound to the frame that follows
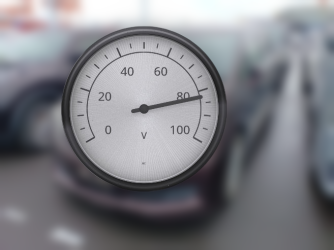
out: **82.5** V
